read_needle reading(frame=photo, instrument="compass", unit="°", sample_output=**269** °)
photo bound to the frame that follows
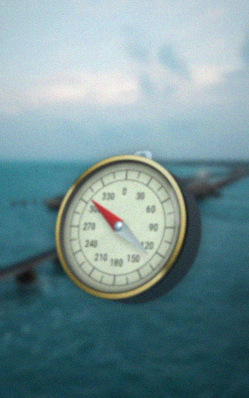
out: **307.5** °
